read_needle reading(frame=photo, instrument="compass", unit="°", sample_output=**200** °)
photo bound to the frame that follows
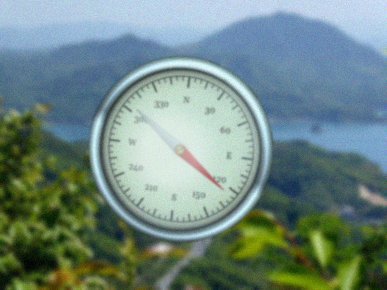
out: **125** °
